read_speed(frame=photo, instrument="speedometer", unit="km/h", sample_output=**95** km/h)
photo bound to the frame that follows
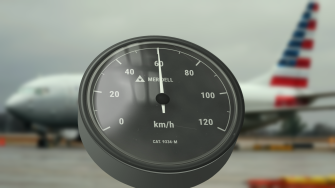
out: **60** km/h
